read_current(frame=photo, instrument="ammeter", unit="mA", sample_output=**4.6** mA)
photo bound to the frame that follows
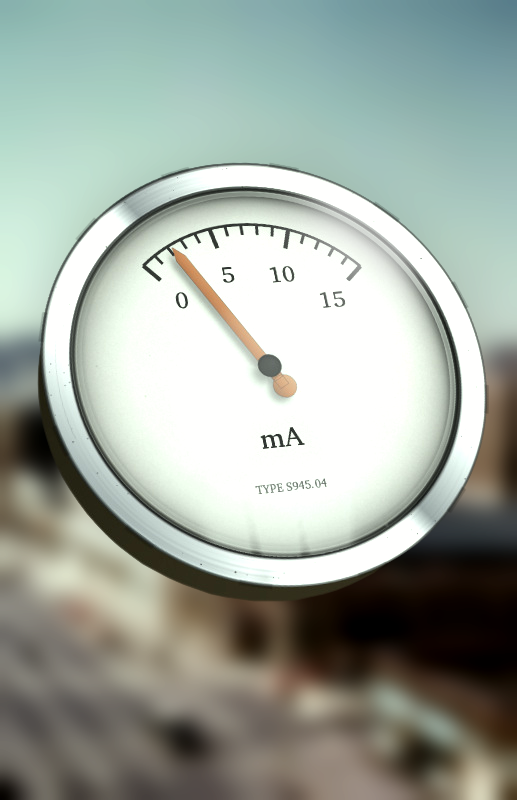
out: **2** mA
